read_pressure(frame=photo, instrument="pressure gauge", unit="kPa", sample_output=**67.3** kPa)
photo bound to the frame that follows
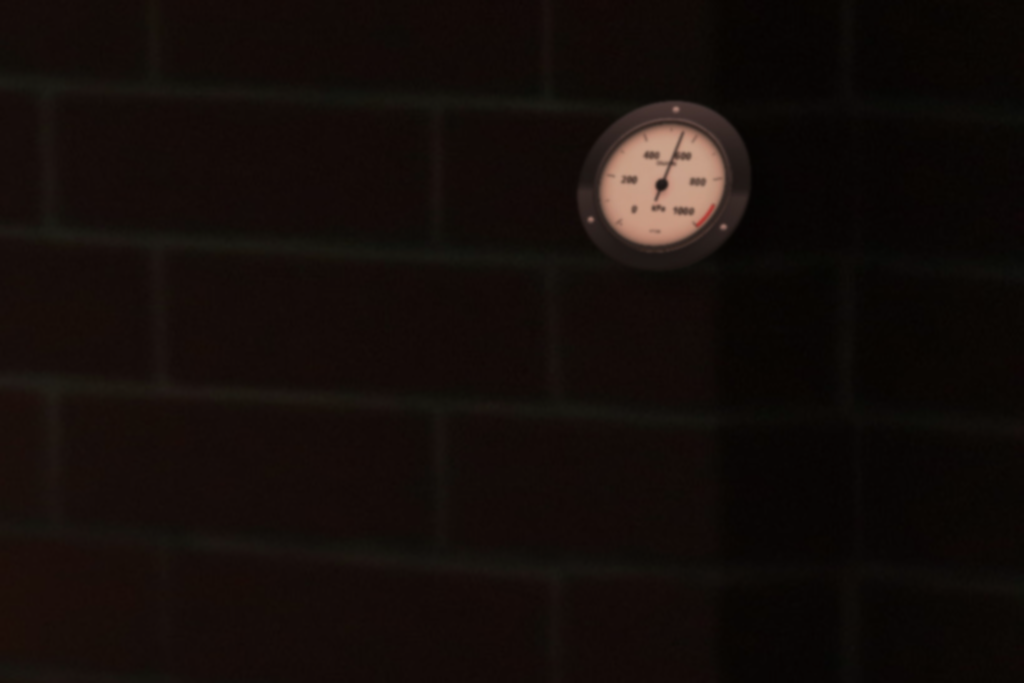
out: **550** kPa
